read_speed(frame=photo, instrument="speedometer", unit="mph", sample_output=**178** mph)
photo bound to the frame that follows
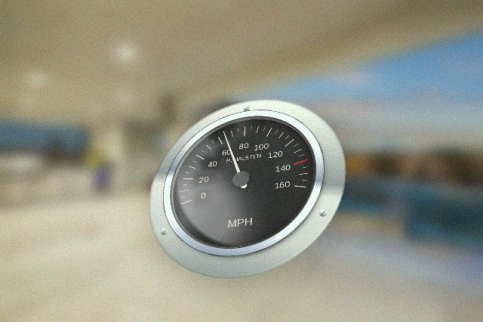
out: **65** mph
